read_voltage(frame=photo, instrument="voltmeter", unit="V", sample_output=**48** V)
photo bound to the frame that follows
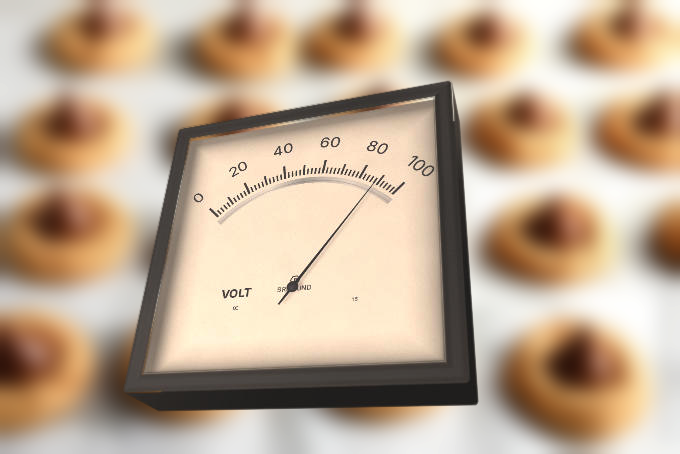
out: **90** V
